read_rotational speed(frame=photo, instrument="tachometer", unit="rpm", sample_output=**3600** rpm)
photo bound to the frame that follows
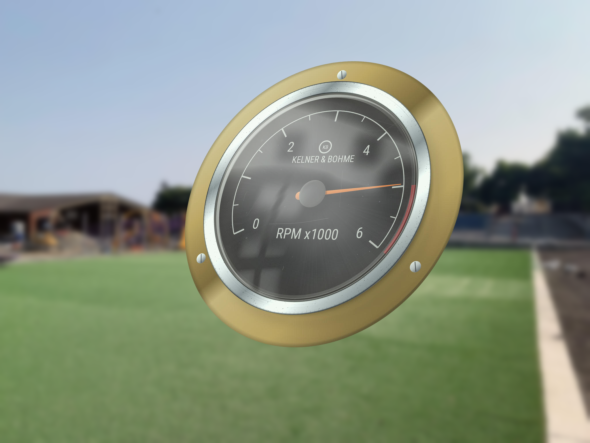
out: **5000** rpm
